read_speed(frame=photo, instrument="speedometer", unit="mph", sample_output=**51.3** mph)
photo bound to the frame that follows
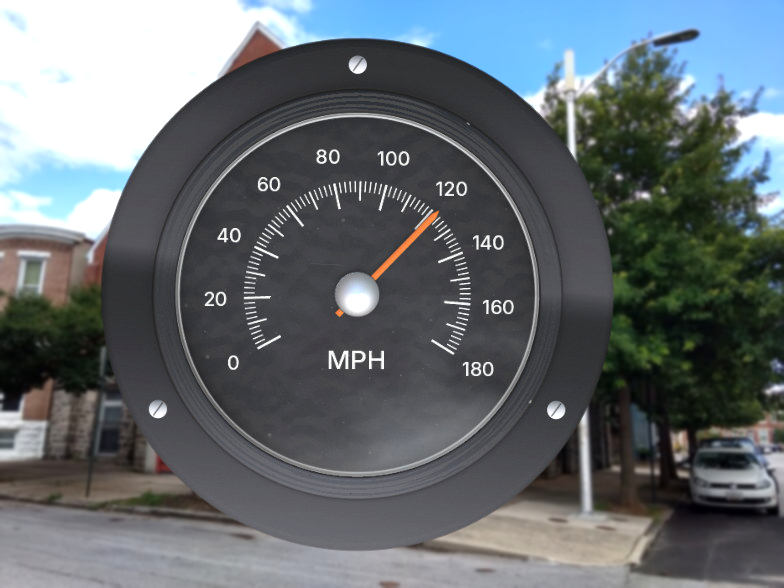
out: **122** mph
